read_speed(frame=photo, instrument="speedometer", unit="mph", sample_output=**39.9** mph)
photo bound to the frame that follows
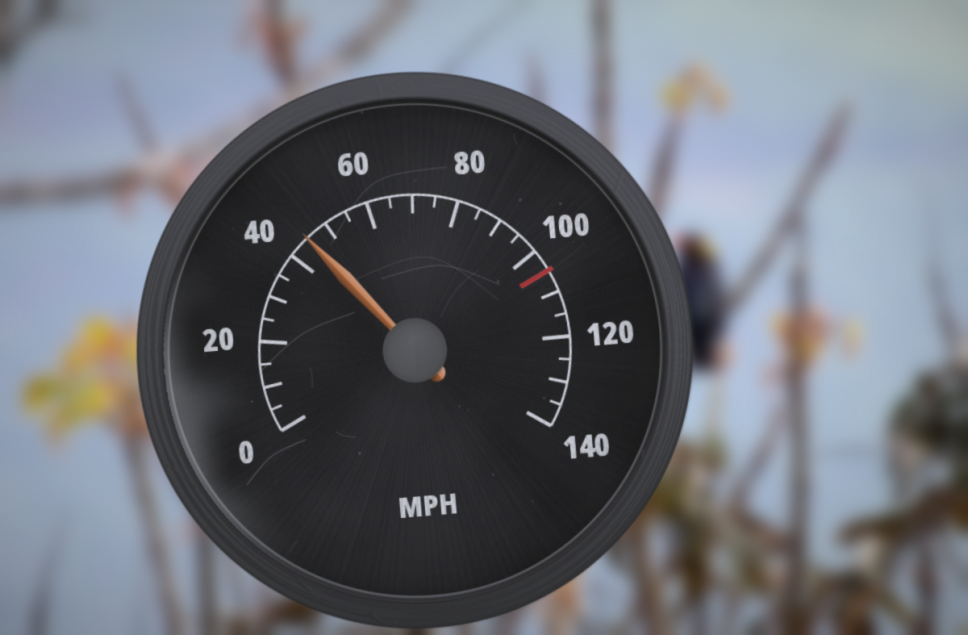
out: **45** mph
